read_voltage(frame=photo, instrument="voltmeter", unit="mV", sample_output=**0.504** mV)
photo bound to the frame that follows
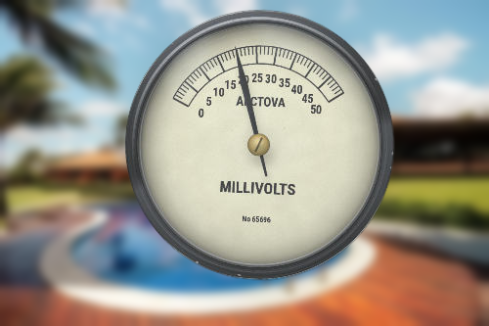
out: **20** mV
